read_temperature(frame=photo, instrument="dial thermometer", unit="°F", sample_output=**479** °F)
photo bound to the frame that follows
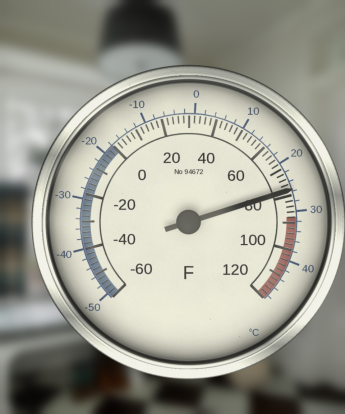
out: **78** °F
